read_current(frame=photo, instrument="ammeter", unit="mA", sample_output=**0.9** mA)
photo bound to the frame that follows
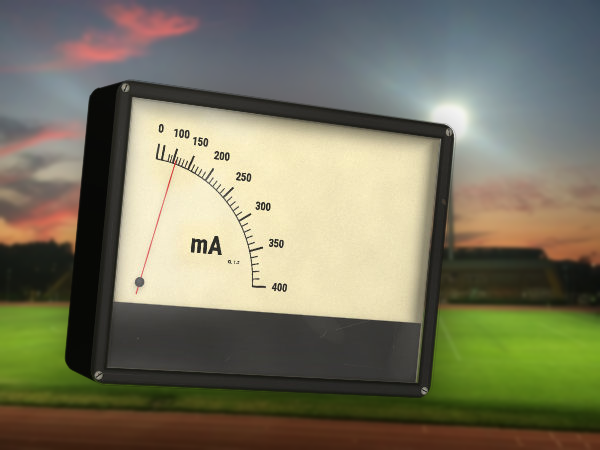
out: **100** mA
